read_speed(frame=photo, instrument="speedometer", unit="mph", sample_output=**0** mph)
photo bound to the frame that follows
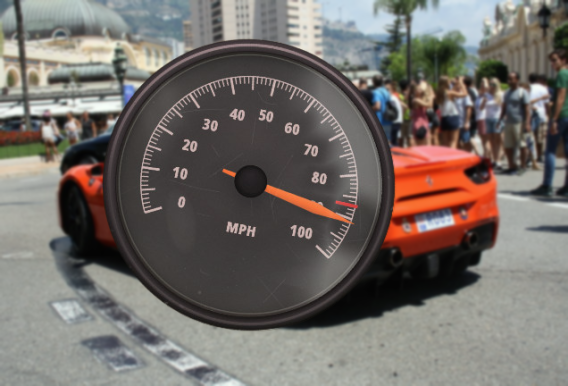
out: **91** mph
